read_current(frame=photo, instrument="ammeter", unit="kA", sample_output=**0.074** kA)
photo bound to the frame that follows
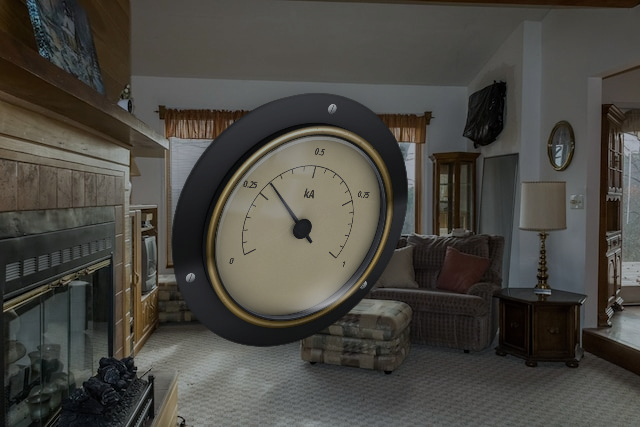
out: **0.3** kA
